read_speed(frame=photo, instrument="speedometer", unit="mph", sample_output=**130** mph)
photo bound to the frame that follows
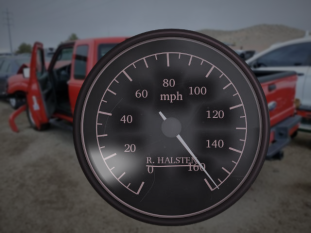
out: **157.5** mph
